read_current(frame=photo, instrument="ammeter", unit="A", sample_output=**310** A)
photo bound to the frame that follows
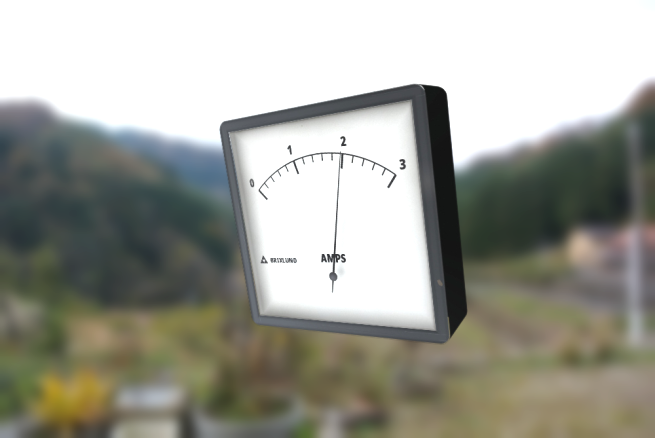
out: **2** A
